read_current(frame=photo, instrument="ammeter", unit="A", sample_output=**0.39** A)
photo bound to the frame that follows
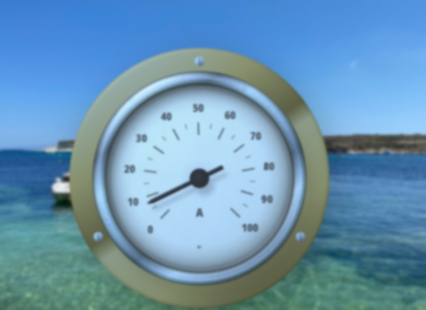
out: **7.5** A
